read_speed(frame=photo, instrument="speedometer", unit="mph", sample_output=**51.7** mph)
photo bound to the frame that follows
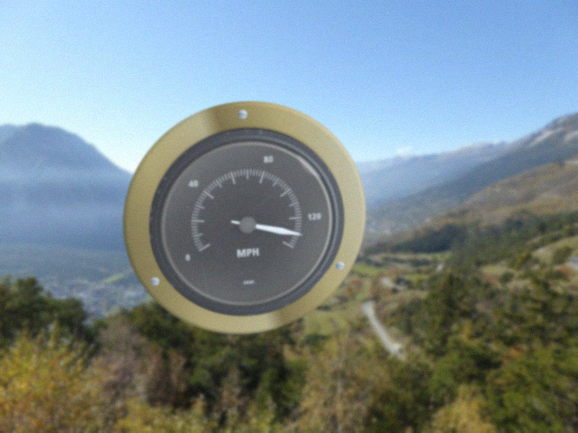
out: **130** mph
